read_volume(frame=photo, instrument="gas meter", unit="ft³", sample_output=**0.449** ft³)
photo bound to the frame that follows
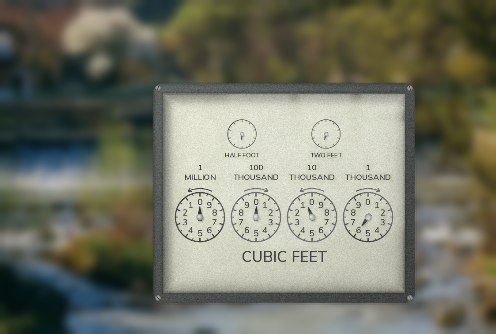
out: **600** ft³
